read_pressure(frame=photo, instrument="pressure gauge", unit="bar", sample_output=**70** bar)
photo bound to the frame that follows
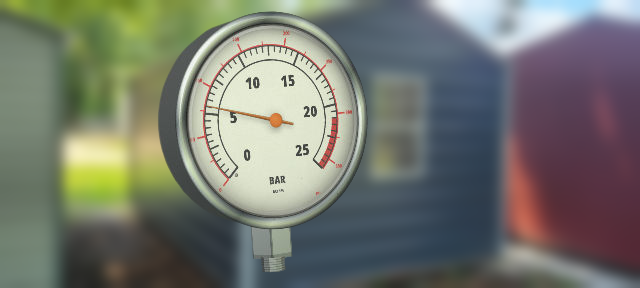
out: **5.5** bar
